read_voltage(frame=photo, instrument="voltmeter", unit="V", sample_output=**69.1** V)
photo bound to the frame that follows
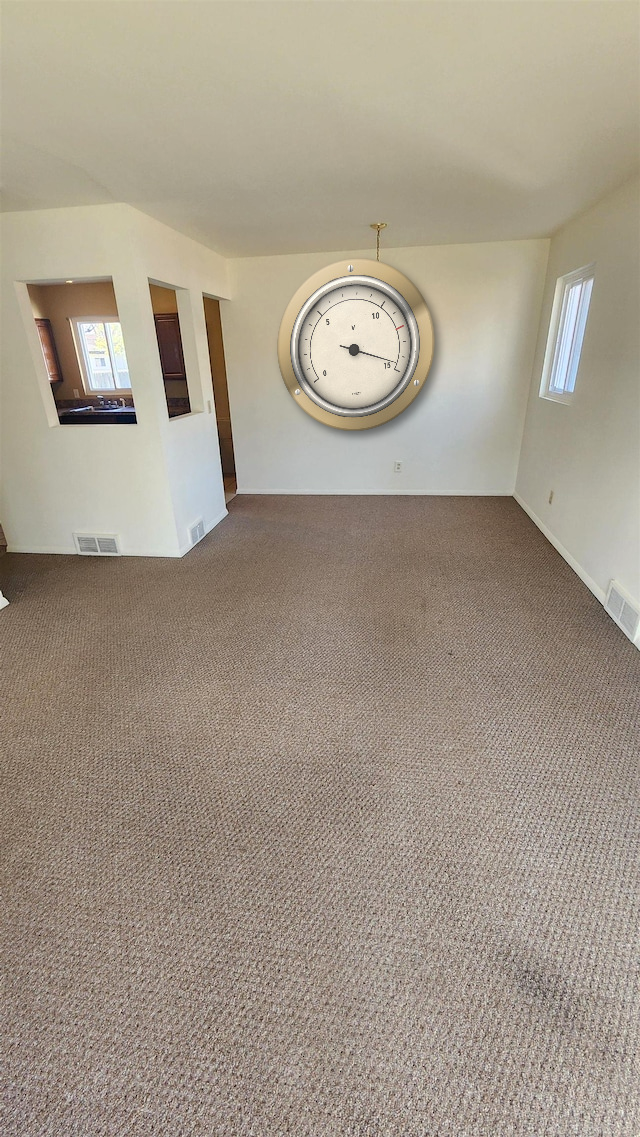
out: **14.5** V
